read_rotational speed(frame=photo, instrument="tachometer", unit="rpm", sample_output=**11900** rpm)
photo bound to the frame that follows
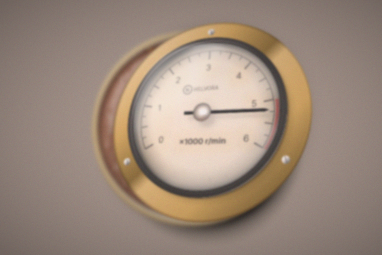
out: **5250** rpm
